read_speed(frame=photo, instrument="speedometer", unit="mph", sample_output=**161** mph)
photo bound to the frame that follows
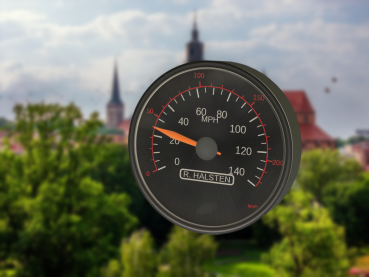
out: **25** mph
